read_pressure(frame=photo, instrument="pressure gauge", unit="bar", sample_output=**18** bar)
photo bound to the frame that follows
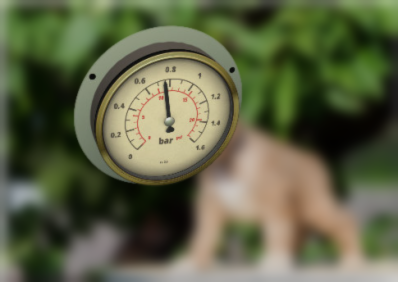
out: **0.75** bar
